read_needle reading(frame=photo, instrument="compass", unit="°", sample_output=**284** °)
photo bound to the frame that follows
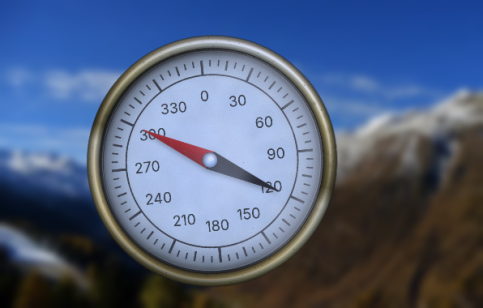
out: **300** °
